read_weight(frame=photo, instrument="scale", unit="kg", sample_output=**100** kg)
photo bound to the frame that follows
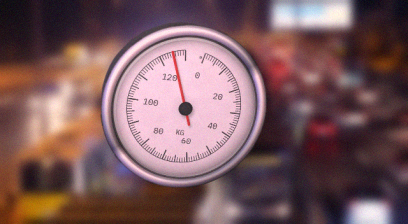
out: **125** kg
